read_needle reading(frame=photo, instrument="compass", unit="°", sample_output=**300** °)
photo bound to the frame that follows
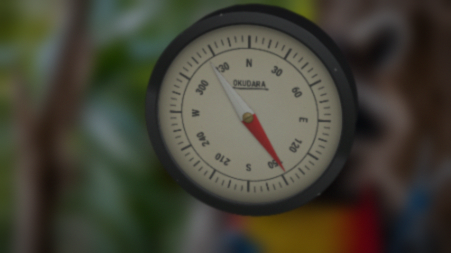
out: **145** °
